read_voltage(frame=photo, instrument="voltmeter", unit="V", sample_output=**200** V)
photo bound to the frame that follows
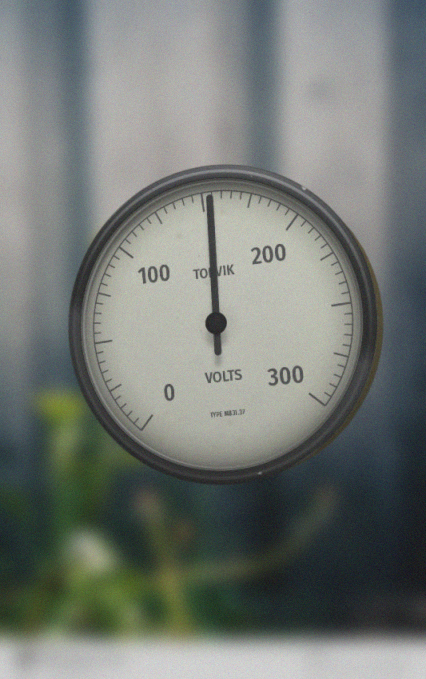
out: **155** V
